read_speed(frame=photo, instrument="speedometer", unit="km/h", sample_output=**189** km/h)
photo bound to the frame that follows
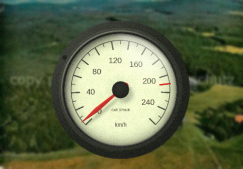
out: **5** km/h
